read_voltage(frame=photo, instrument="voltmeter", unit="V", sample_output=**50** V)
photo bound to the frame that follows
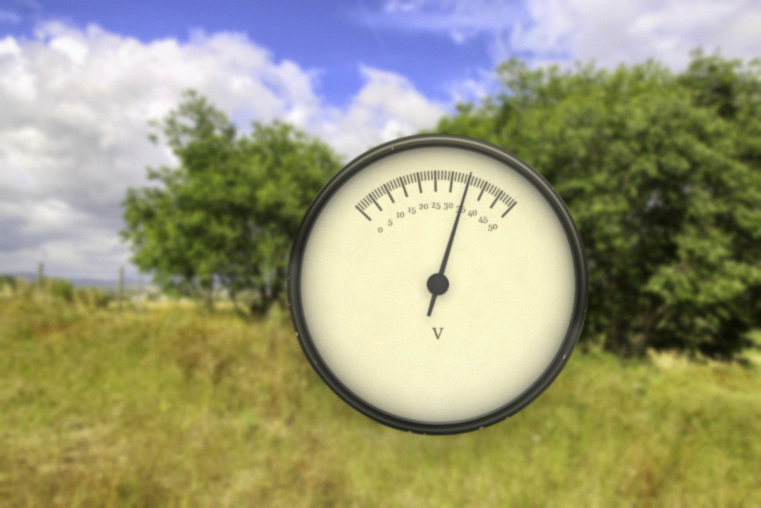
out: **35** V
